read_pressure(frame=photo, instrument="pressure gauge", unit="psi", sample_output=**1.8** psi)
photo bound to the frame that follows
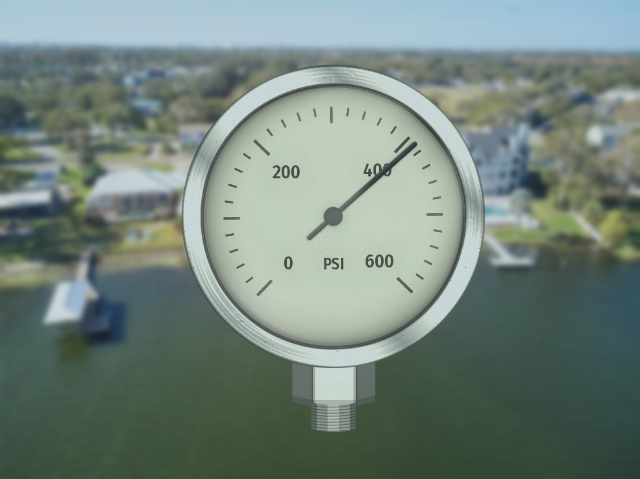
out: **410** psi
